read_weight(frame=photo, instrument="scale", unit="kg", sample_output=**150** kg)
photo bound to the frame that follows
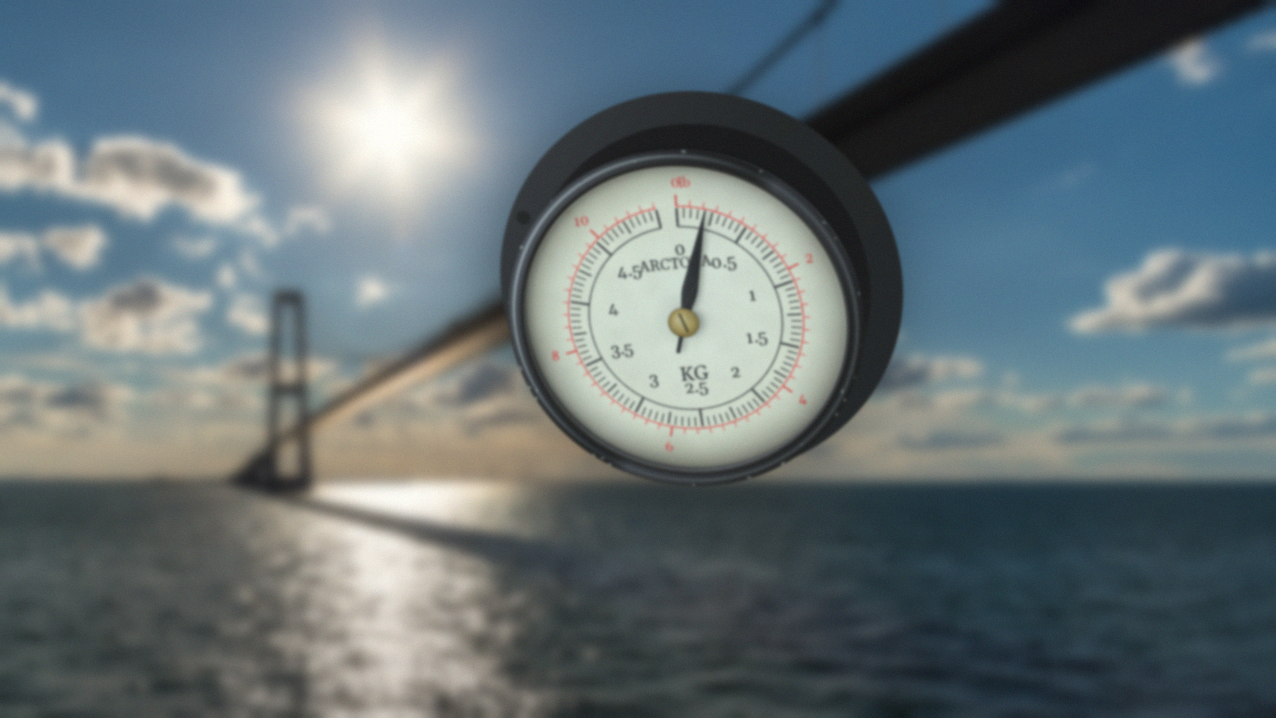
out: **0.2** kg
